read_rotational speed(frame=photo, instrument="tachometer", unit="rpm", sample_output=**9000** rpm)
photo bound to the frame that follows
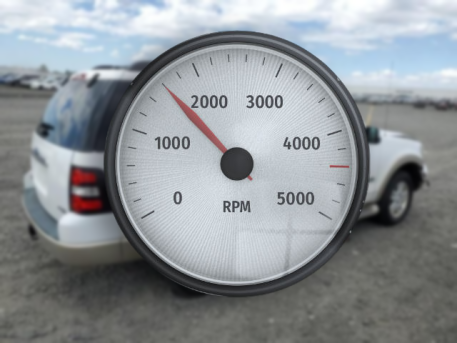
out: **1600** rpm
